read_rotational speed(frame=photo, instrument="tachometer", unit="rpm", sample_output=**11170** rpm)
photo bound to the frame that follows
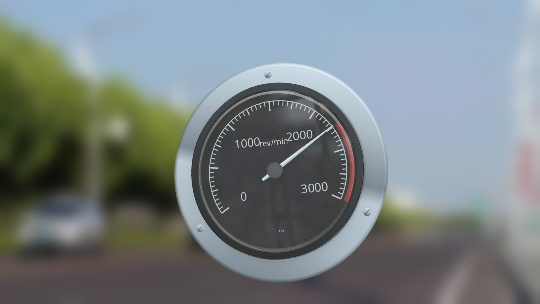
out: **2250** rpm
